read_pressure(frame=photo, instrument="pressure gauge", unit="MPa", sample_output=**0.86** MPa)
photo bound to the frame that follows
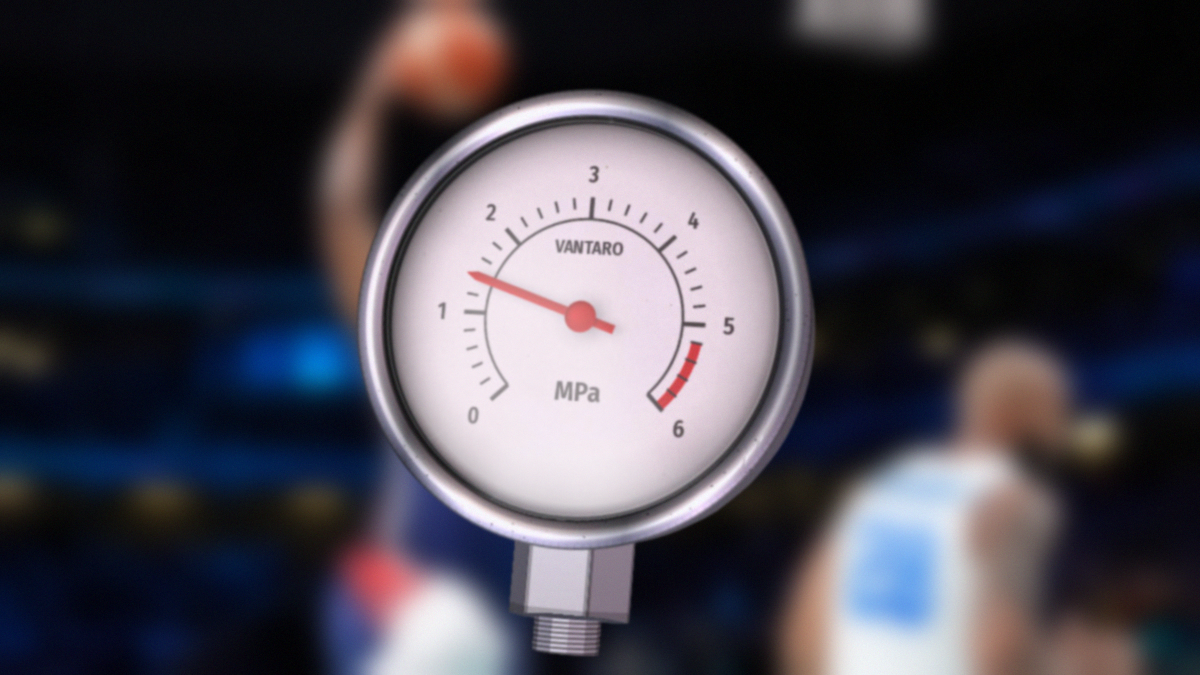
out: **1.4** MPa
